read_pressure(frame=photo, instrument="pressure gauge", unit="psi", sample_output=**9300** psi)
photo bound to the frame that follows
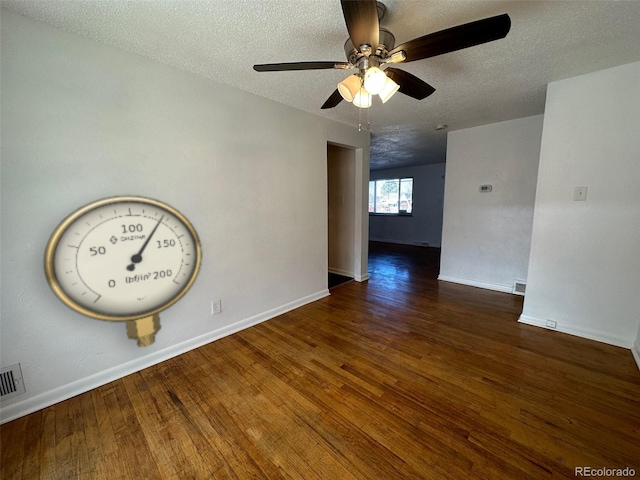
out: **125** psi
